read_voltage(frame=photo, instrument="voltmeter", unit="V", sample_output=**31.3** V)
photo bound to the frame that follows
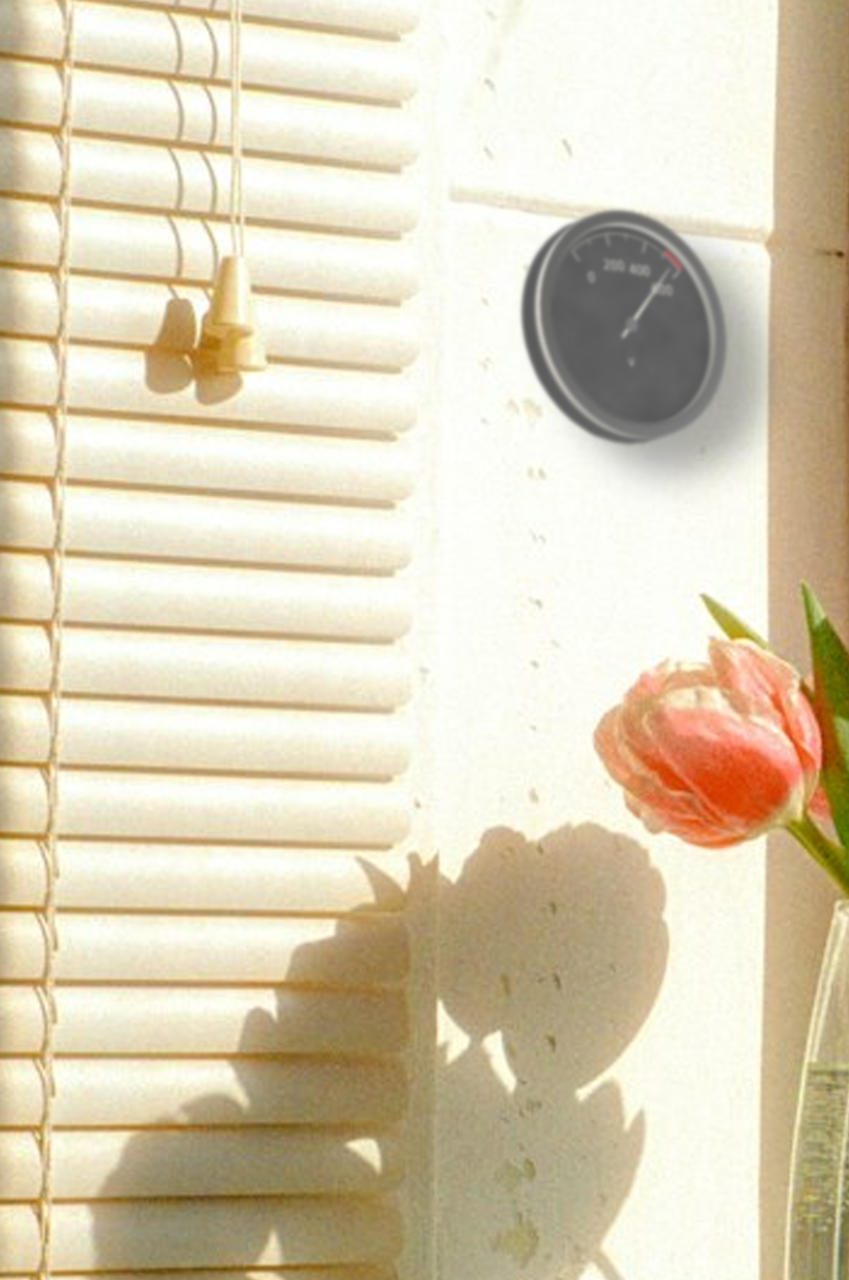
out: **550** V
